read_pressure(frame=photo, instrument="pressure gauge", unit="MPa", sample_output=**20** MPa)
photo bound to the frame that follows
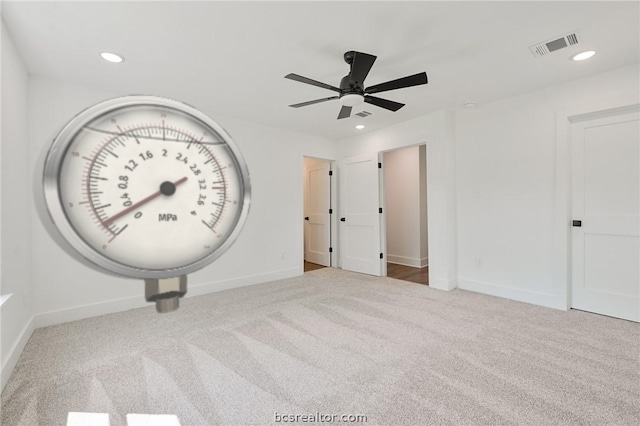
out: **0.2** MPa
